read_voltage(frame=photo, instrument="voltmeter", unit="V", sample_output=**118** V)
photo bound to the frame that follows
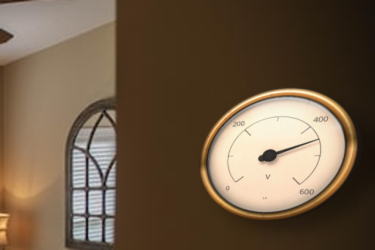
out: **450** V
